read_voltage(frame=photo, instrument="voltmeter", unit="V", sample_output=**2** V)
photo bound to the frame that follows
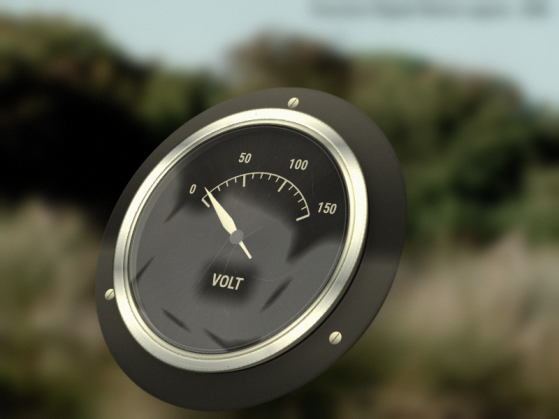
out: **10** V
